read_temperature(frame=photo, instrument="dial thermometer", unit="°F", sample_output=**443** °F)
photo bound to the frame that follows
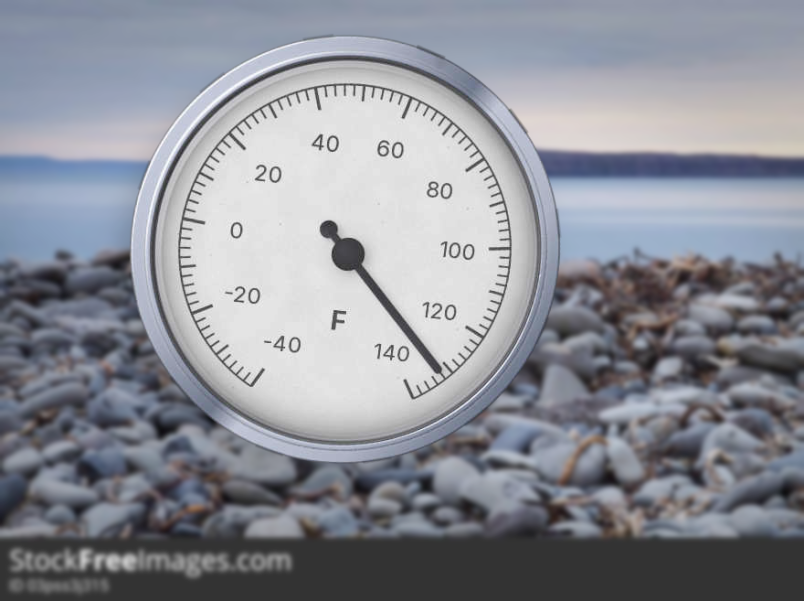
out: **132** °F
